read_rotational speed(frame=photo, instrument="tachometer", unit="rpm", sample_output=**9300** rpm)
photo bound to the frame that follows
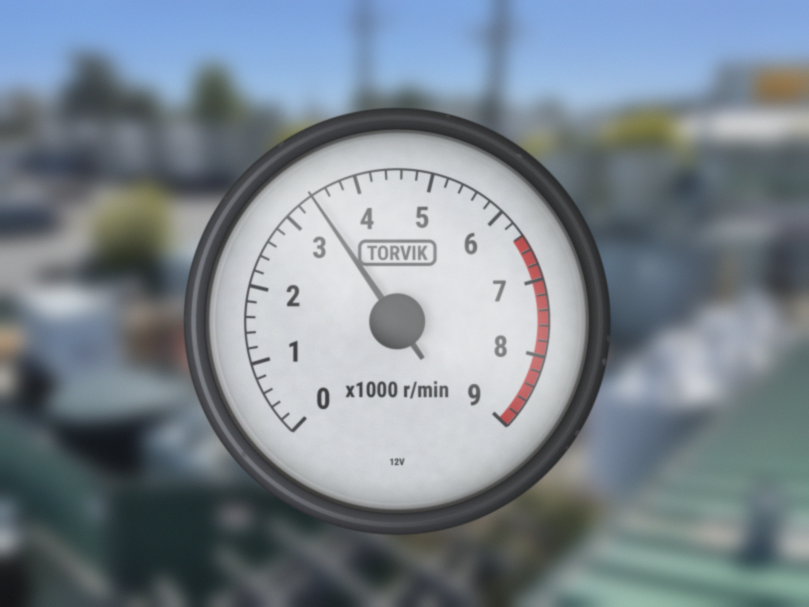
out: **3400** rpm
